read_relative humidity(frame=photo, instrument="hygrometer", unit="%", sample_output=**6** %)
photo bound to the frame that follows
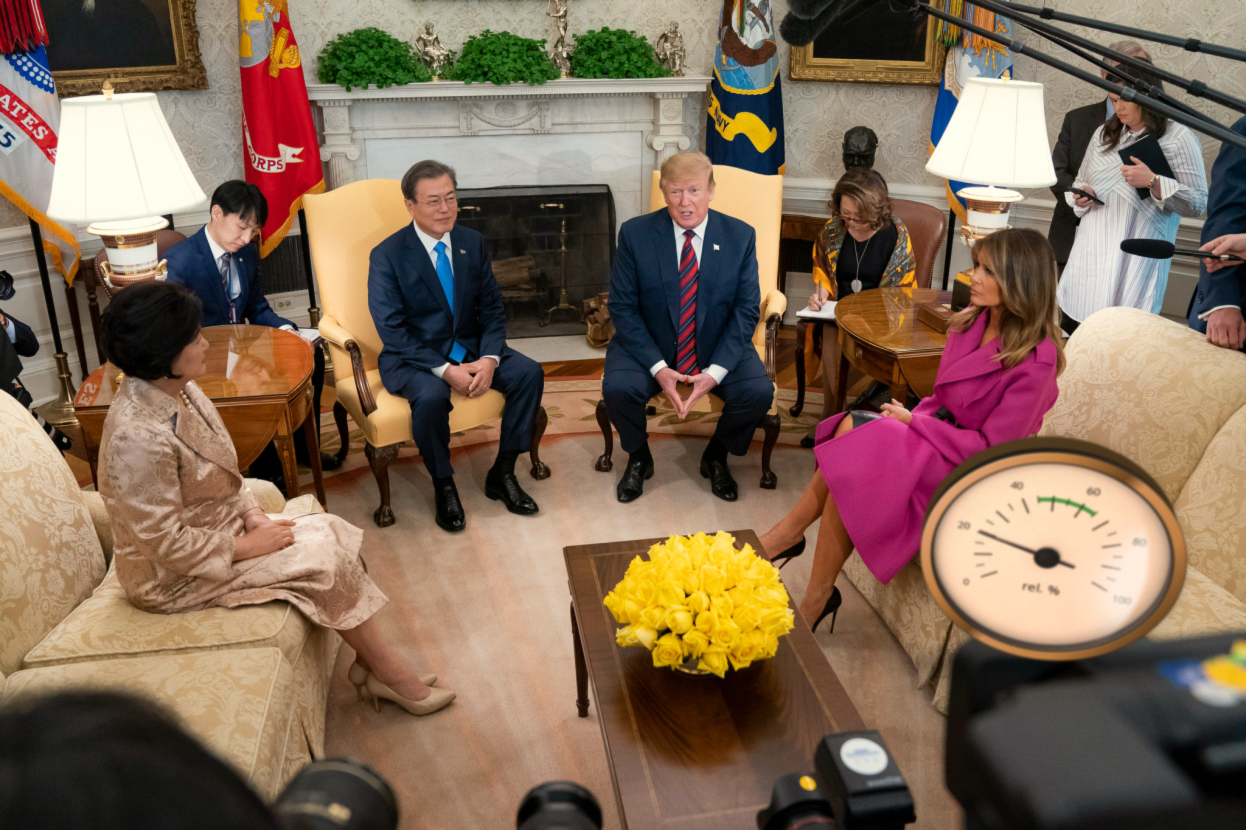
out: **20** %
